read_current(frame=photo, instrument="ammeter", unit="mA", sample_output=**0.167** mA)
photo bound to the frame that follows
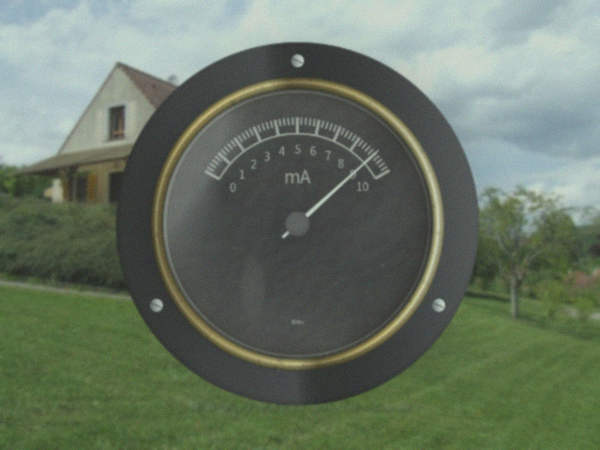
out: **9** mA
